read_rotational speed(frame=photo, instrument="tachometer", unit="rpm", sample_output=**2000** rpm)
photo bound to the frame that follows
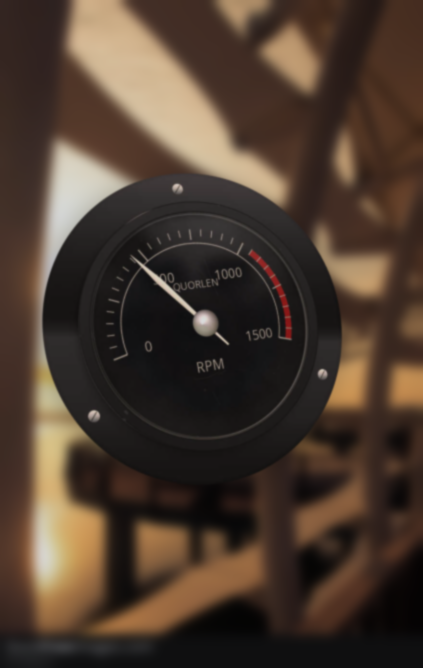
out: **450** rpm
